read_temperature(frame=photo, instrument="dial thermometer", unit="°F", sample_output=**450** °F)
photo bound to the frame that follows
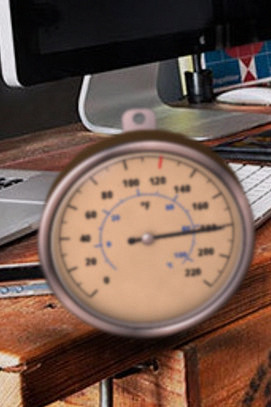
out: **180** °F
